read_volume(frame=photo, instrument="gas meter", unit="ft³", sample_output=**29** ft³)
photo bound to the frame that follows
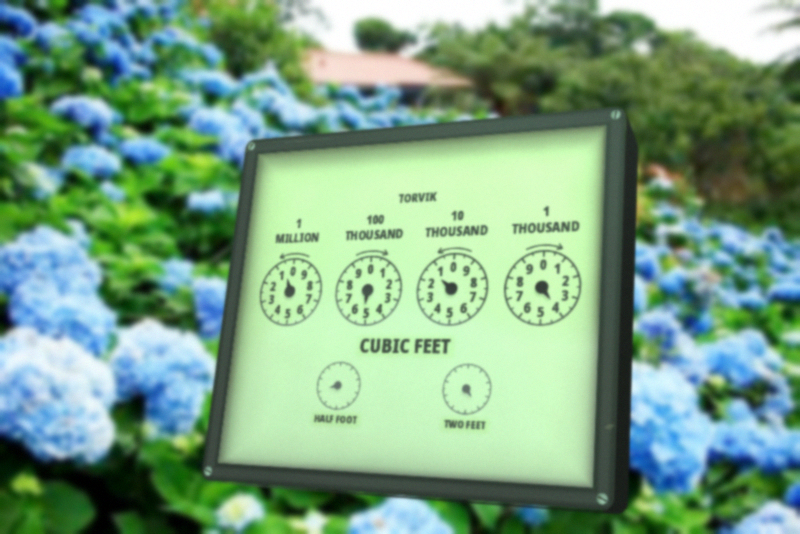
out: **51400** ft³
